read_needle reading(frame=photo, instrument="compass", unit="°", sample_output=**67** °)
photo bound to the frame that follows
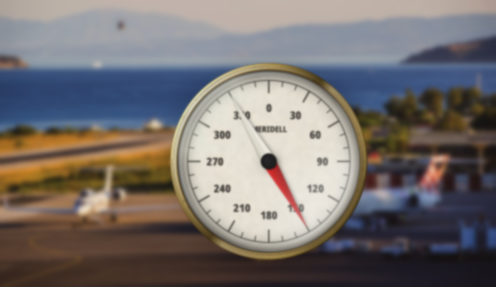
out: **150** °
